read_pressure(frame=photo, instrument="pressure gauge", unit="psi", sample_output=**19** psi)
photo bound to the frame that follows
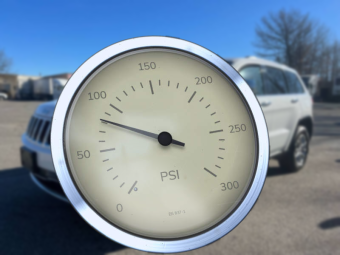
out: **80** psi
